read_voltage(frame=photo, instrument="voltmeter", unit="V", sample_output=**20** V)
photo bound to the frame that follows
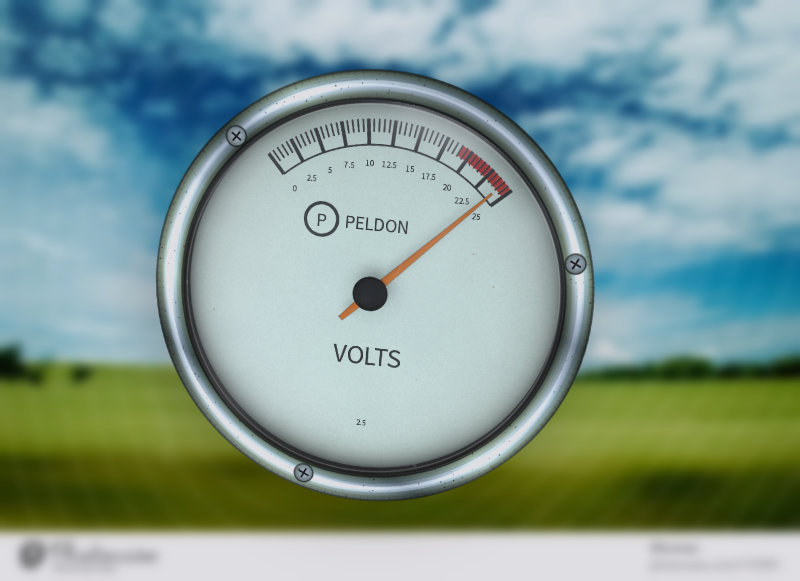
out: **24** V
